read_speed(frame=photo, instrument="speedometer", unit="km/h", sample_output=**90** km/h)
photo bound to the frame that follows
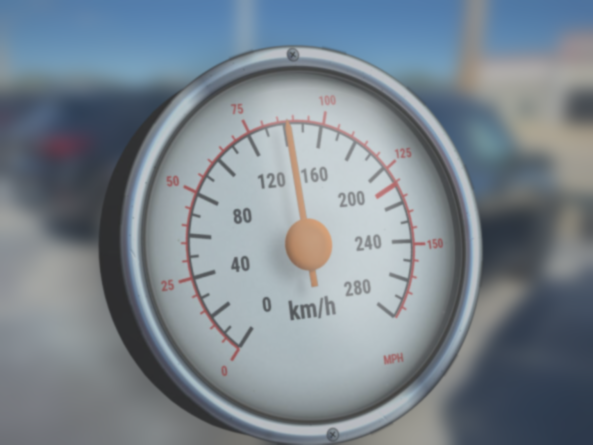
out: **140** km/h
